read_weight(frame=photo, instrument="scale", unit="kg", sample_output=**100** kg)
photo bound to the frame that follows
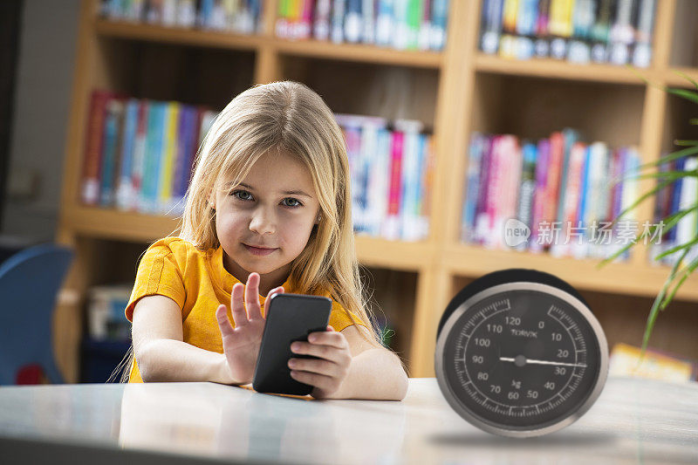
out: **25** kg
